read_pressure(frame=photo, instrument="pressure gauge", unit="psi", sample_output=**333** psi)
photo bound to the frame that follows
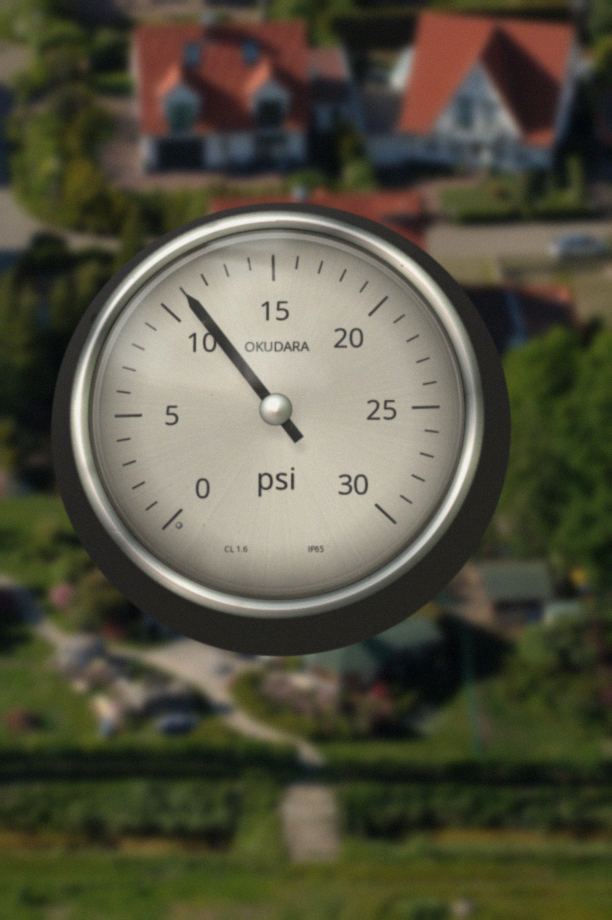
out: **11** psi
